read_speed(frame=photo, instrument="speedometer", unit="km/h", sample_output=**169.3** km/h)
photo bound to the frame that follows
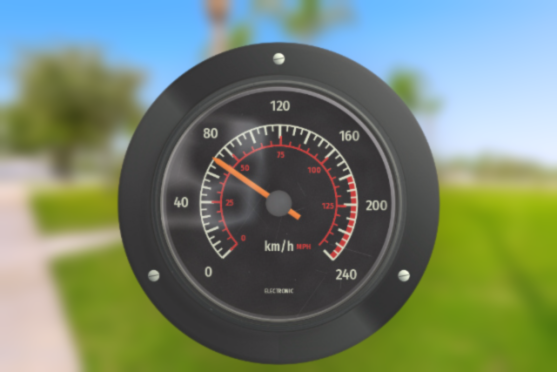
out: **70** km/h
